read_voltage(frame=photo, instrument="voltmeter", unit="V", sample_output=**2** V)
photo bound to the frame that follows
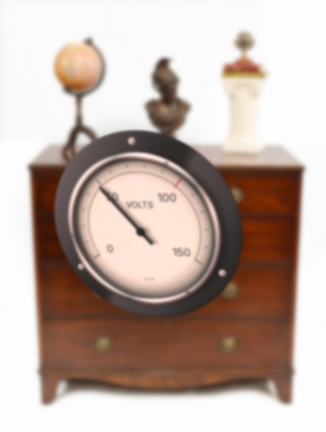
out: **50** V
